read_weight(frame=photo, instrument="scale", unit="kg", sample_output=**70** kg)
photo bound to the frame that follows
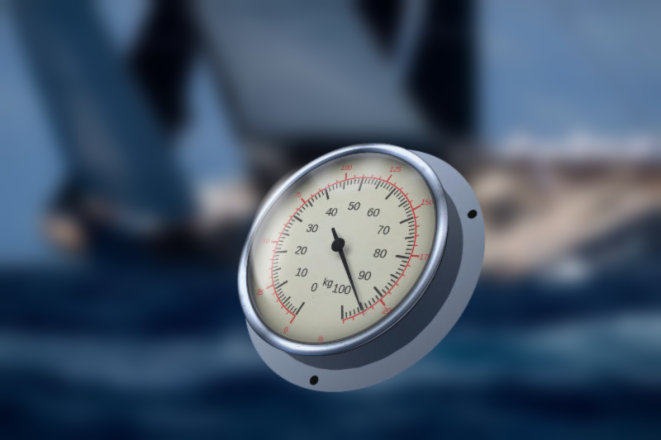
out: **95** kg
